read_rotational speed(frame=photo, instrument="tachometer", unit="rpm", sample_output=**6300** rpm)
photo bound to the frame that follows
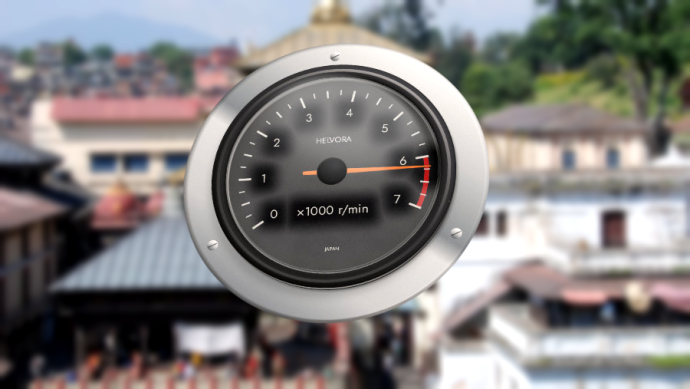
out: **6250** rpm
